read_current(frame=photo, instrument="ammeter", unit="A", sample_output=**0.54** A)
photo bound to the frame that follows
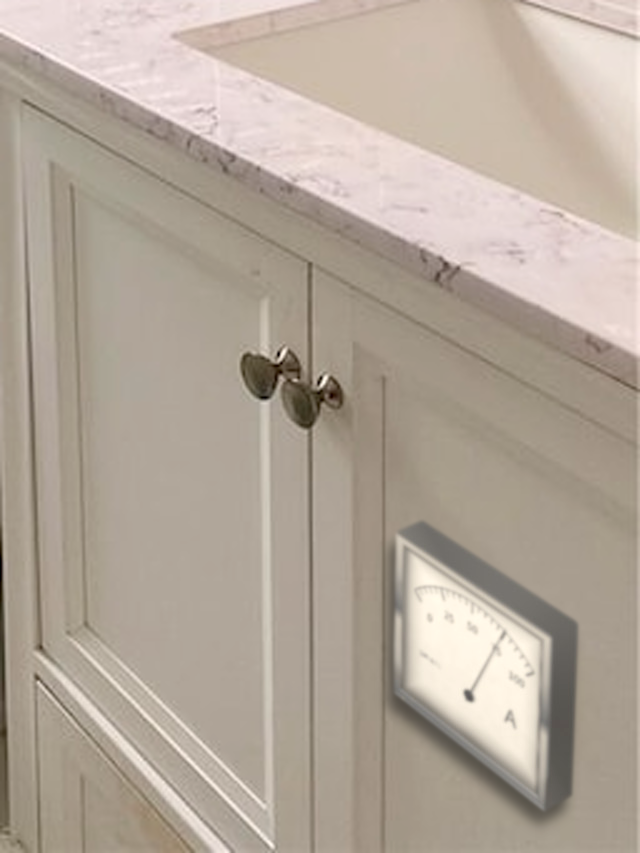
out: **75** A
